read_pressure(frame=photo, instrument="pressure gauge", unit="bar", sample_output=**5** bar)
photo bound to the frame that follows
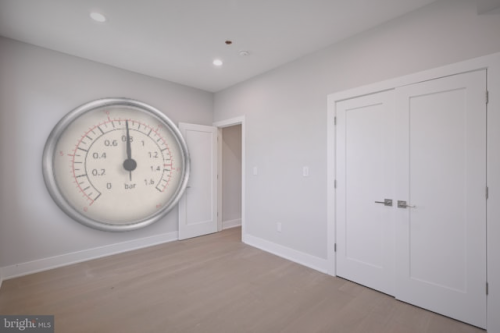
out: **0.8** bar
